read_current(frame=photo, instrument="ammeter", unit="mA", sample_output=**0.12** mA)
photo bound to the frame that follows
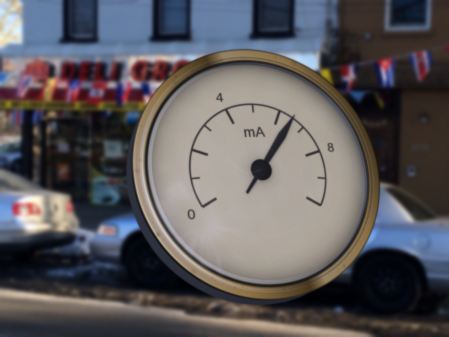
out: **6.5** mA
